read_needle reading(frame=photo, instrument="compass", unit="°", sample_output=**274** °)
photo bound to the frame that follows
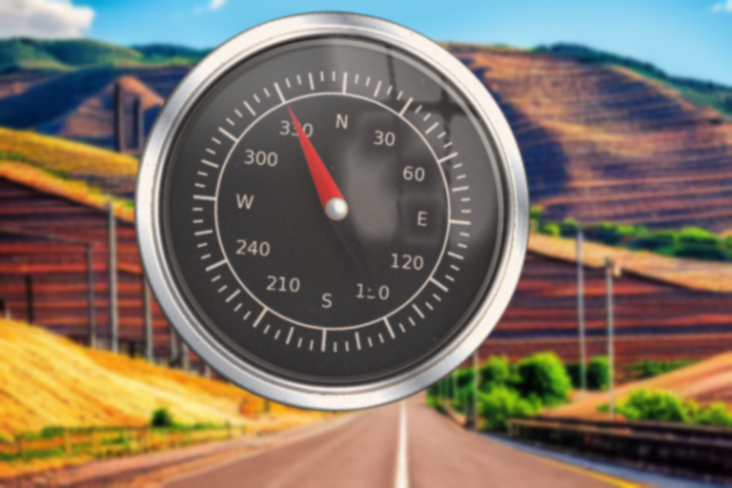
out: **330** °
